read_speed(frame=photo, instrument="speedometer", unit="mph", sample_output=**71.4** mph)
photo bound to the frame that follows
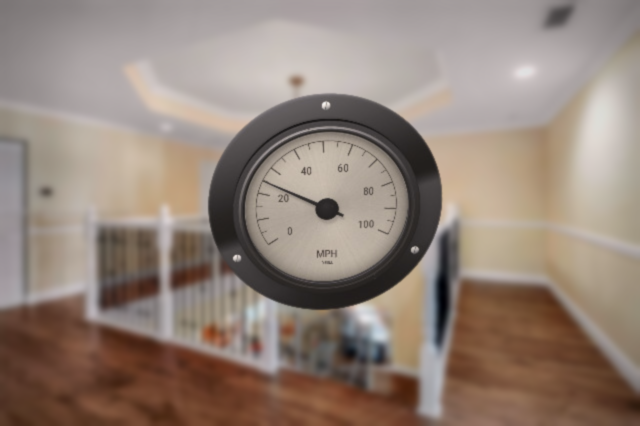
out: **25** mph
